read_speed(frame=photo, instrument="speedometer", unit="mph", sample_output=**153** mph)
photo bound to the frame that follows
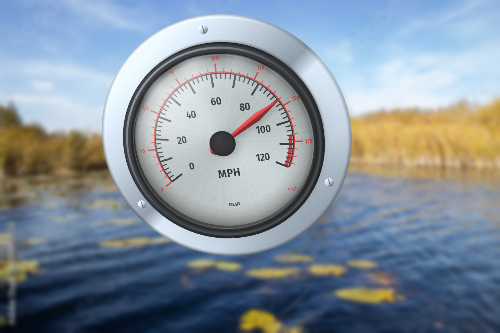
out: **90** mph
